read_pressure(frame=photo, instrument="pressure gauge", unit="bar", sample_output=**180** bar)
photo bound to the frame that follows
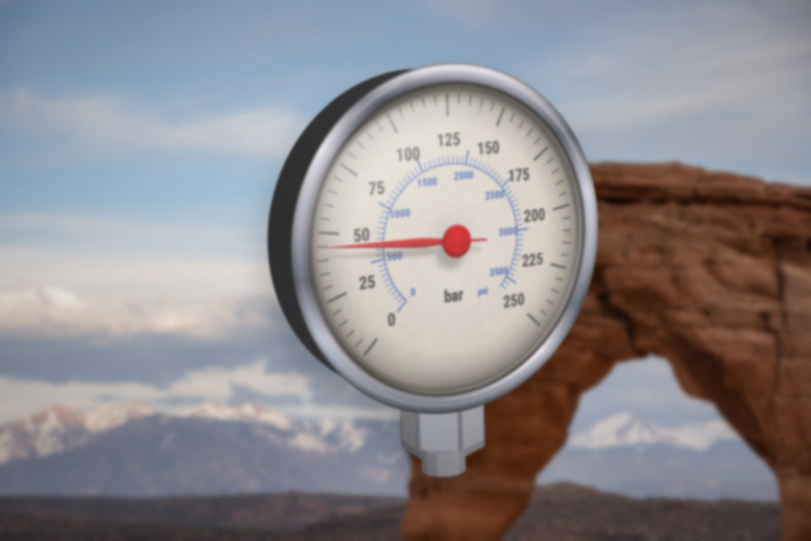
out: **45** bar
